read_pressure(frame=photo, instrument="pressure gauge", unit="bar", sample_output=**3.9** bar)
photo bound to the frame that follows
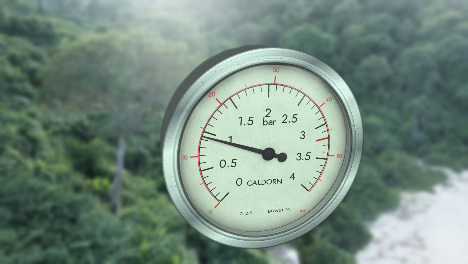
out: **0.95** bar
